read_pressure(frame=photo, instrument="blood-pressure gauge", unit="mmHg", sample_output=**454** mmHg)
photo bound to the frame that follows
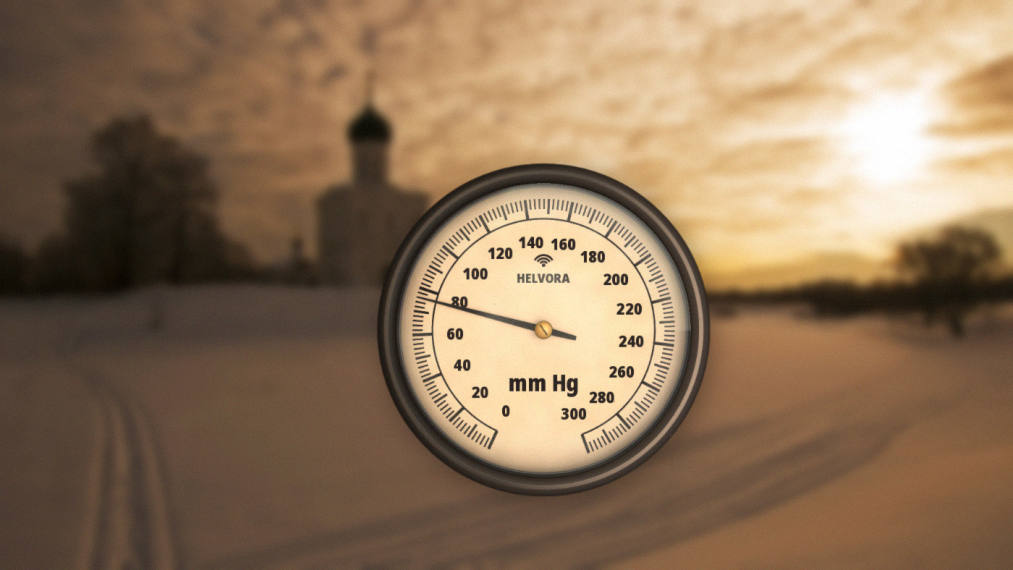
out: **76** mmHg
